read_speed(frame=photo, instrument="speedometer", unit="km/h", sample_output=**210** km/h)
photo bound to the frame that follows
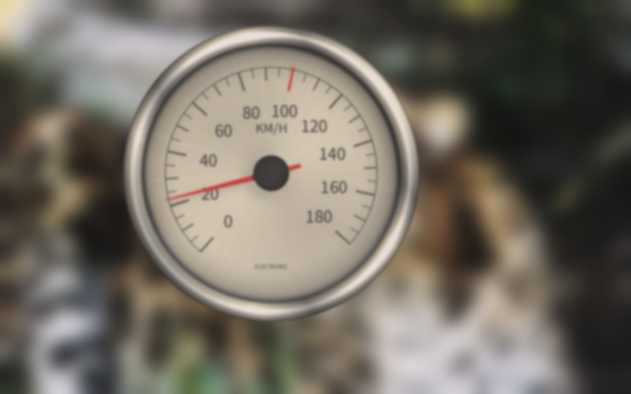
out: **22.5** km/h
